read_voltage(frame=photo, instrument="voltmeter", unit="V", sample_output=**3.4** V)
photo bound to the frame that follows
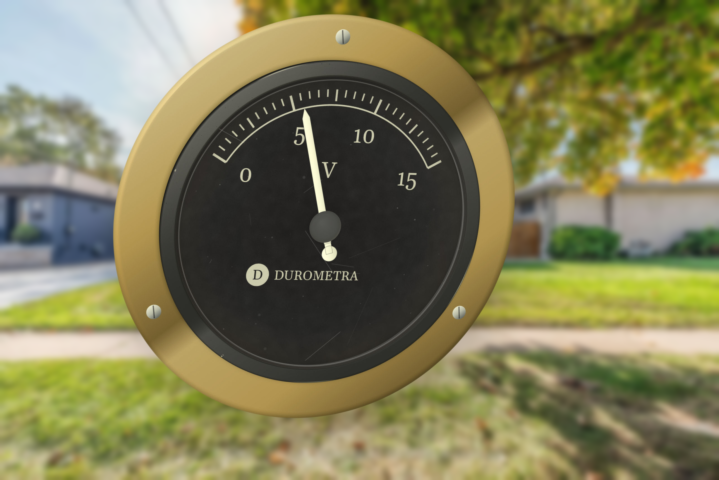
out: **5.5** V
